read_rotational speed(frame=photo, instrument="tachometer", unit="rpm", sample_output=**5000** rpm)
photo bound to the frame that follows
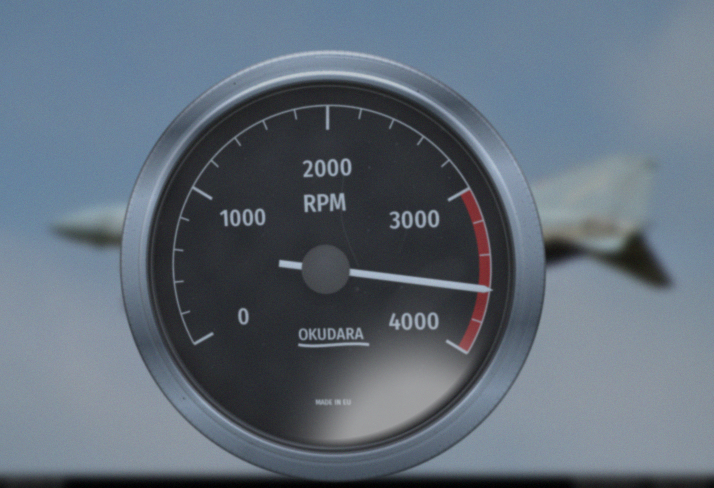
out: **3600** rpm
